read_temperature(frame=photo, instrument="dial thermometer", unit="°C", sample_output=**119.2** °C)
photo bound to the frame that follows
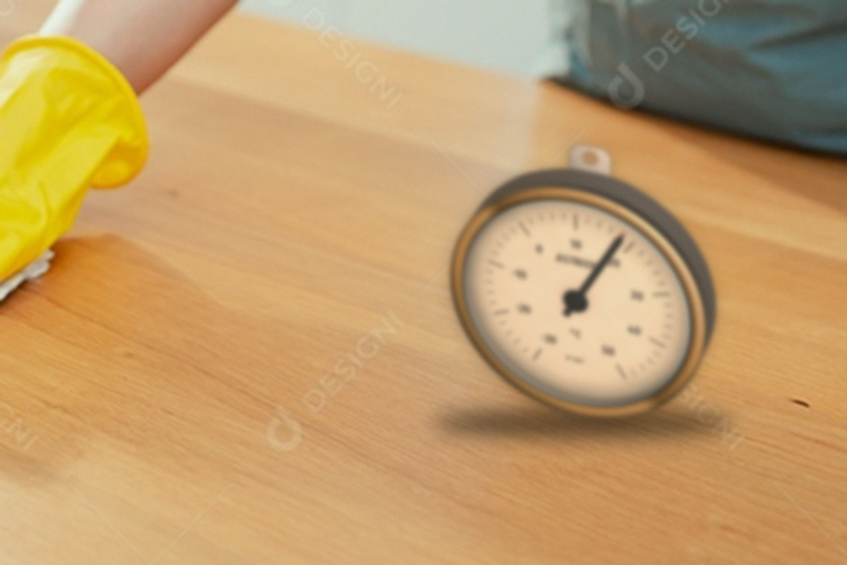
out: **18** °C
